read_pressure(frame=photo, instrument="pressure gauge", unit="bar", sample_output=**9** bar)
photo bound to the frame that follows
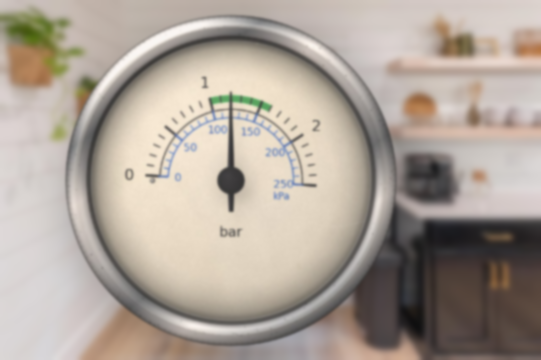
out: **1.2** bar
